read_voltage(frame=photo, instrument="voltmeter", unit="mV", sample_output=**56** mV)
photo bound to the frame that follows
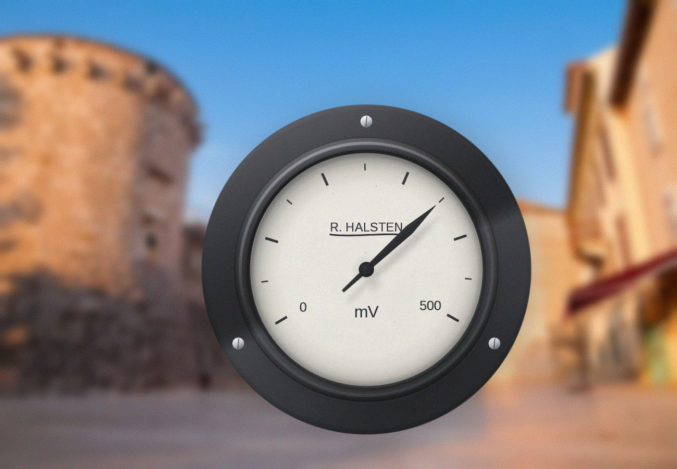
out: **350** mV
